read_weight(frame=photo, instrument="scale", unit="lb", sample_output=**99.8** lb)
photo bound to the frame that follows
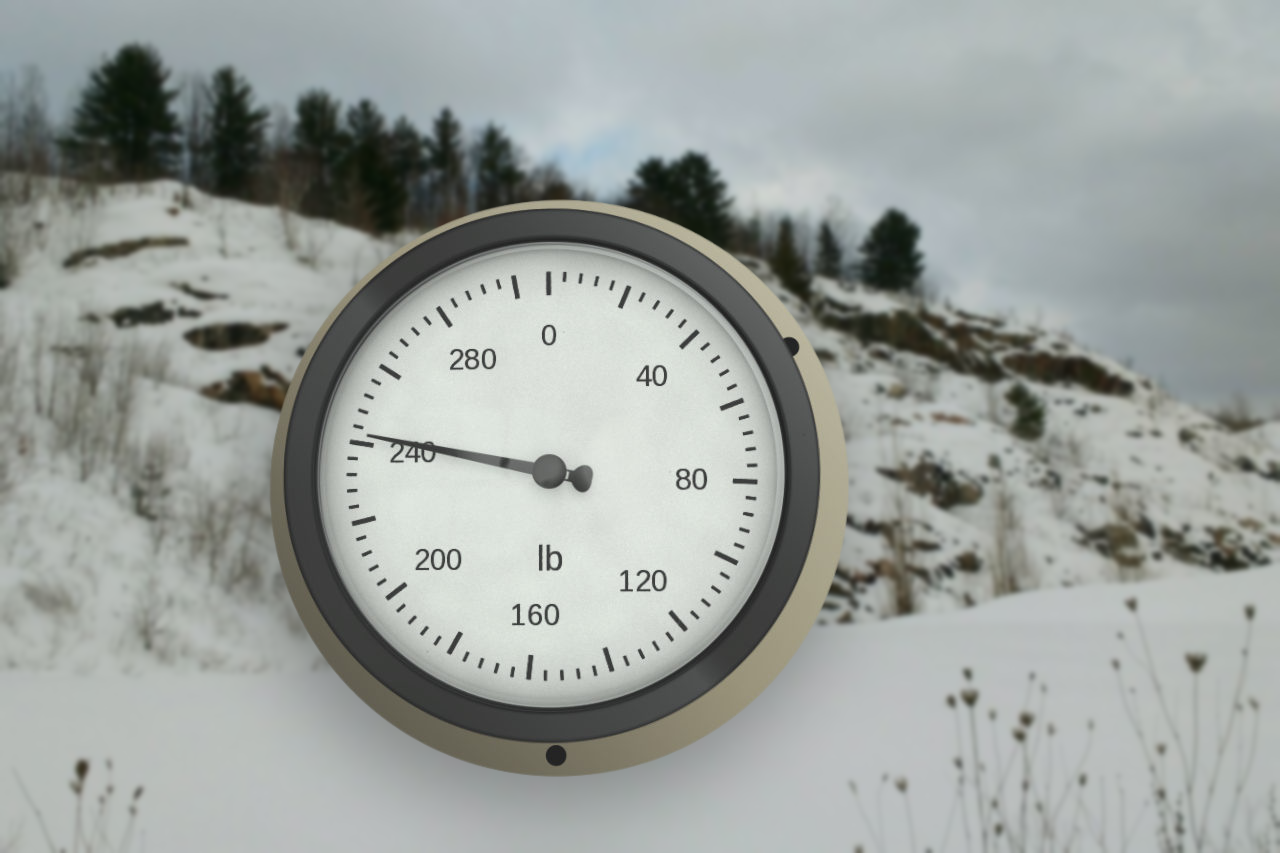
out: **242** lb
